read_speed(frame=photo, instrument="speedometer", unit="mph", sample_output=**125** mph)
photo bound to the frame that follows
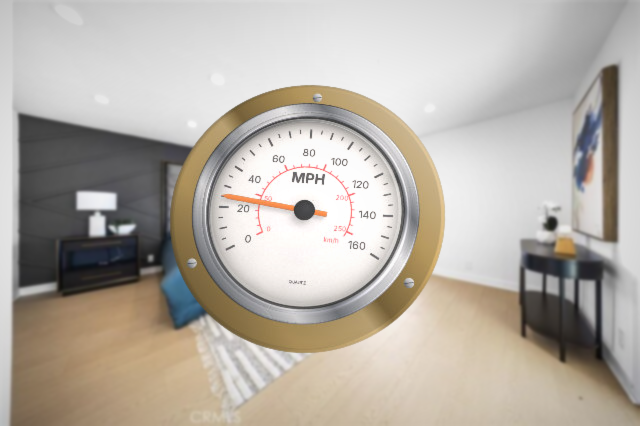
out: **25** mph
